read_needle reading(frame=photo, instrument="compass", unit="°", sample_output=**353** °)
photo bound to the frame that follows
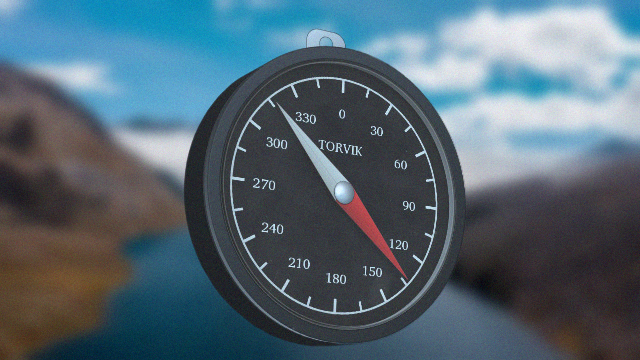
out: **135** °
